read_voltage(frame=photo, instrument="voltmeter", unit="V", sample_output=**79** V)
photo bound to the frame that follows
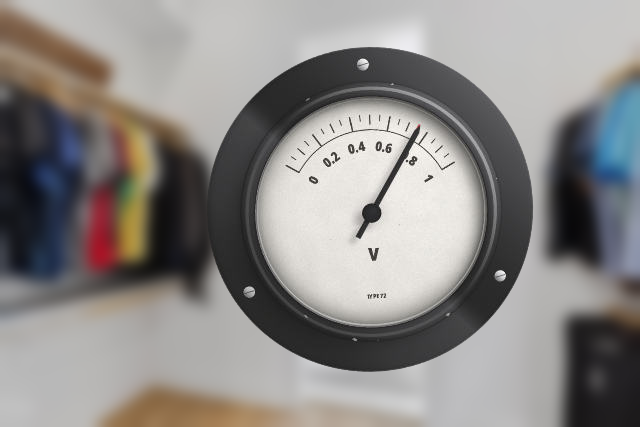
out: **0.75** V
